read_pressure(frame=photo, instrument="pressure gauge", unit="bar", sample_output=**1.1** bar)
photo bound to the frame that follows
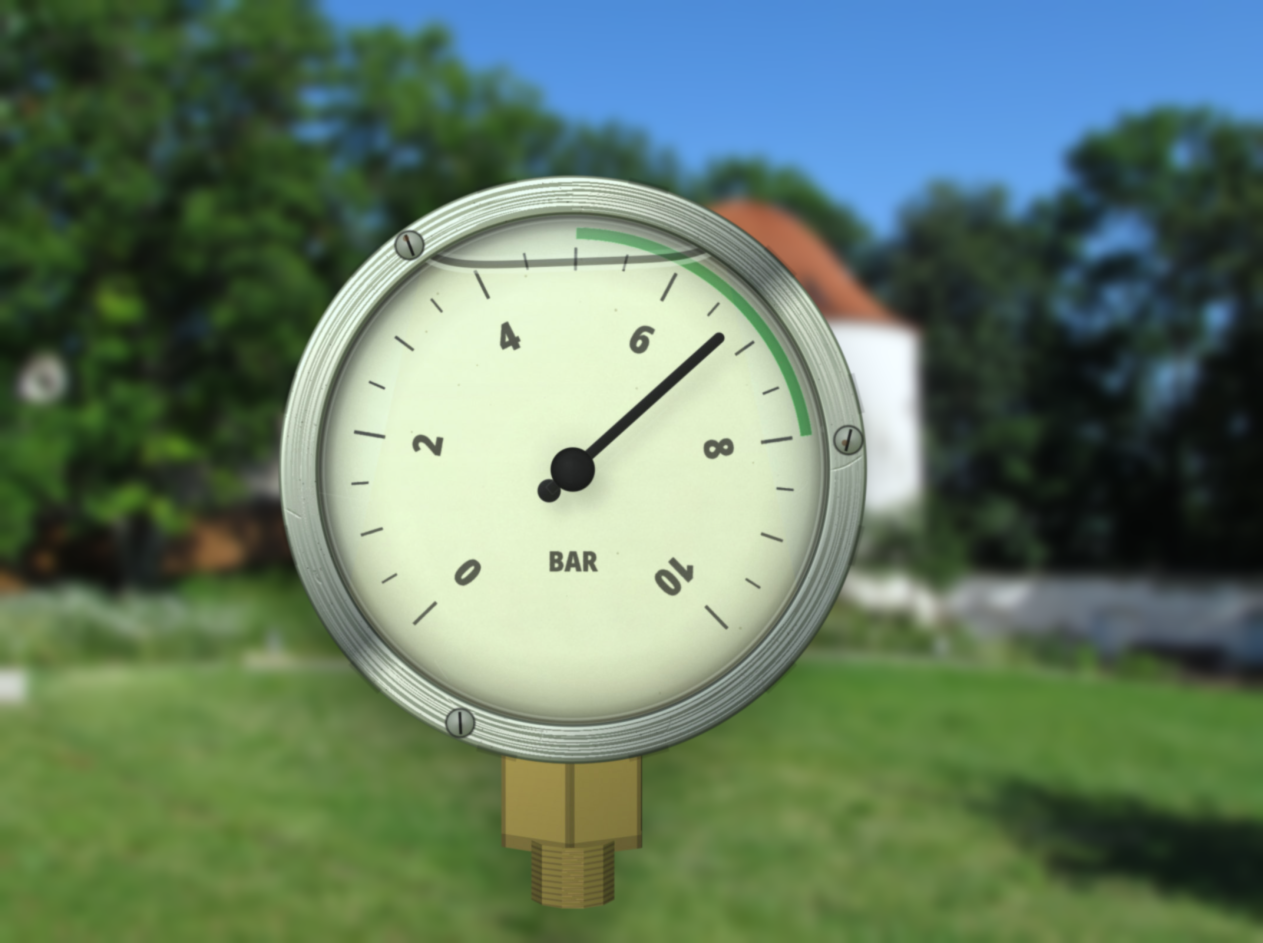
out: **6.75** bar
